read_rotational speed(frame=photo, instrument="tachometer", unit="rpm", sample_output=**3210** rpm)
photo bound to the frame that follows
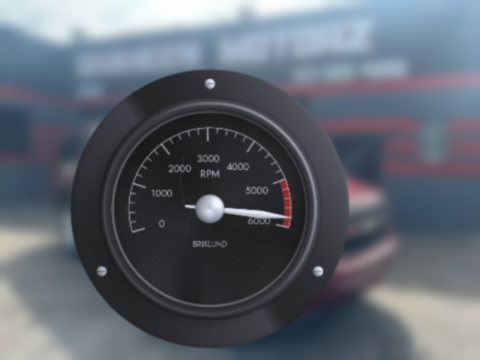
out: **5800** rpm
